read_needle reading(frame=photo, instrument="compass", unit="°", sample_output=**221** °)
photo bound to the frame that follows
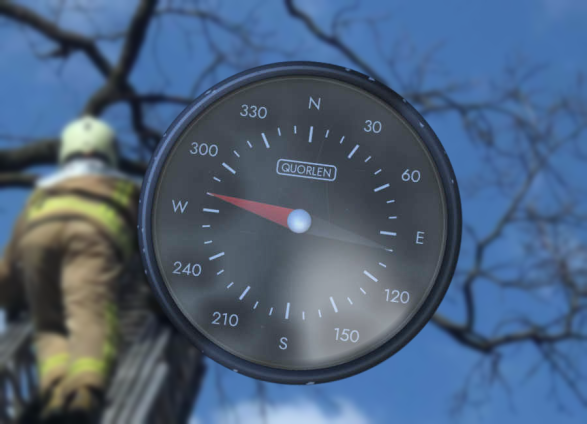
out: **280** °
